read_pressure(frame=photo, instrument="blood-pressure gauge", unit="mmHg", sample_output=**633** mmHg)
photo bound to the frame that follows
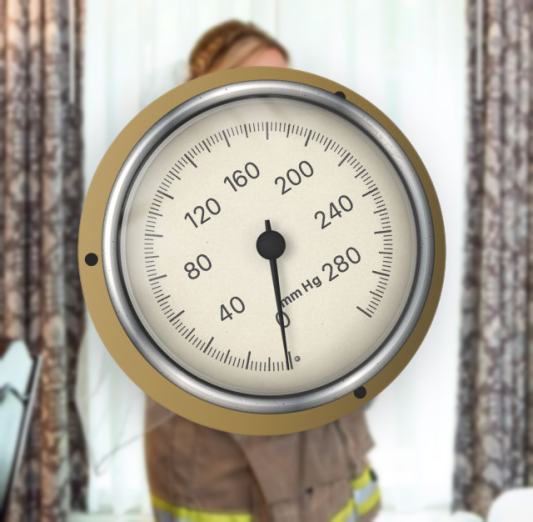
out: **2** mmHg
